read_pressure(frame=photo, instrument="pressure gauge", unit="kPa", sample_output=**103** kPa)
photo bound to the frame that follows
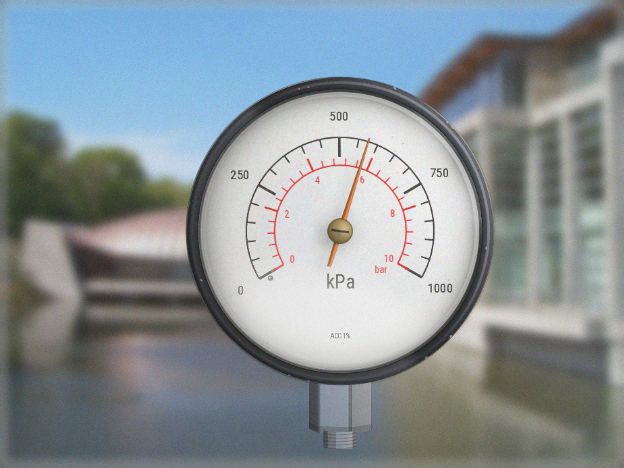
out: **575** kPa
